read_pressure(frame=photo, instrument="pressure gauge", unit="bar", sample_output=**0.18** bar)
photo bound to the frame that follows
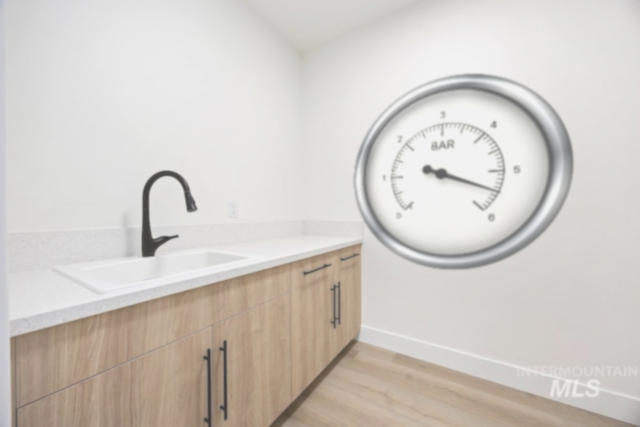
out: **5.5** bar
